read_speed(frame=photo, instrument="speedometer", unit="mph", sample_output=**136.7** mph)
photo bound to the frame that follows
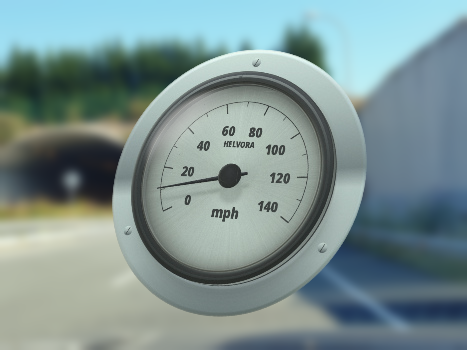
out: **10** mph
